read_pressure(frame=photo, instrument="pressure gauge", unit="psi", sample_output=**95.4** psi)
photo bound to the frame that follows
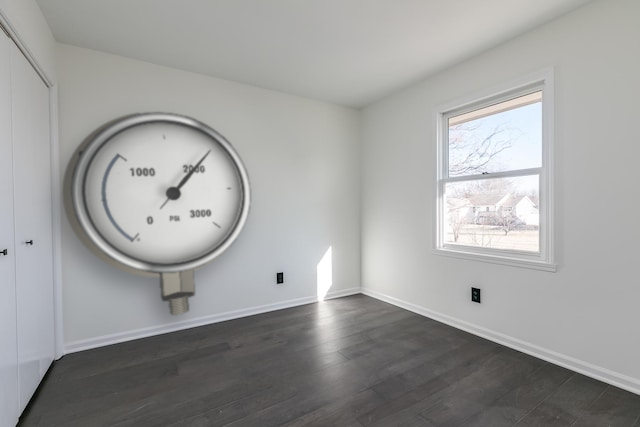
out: **2000** psi
